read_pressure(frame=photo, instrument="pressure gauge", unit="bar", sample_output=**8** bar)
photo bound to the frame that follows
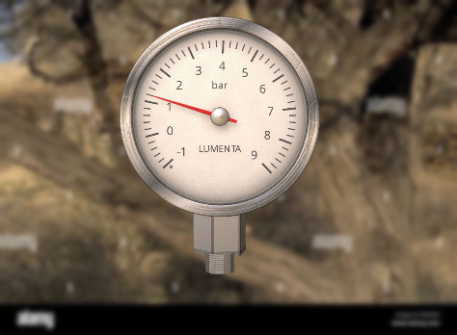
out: **1.2** bar
